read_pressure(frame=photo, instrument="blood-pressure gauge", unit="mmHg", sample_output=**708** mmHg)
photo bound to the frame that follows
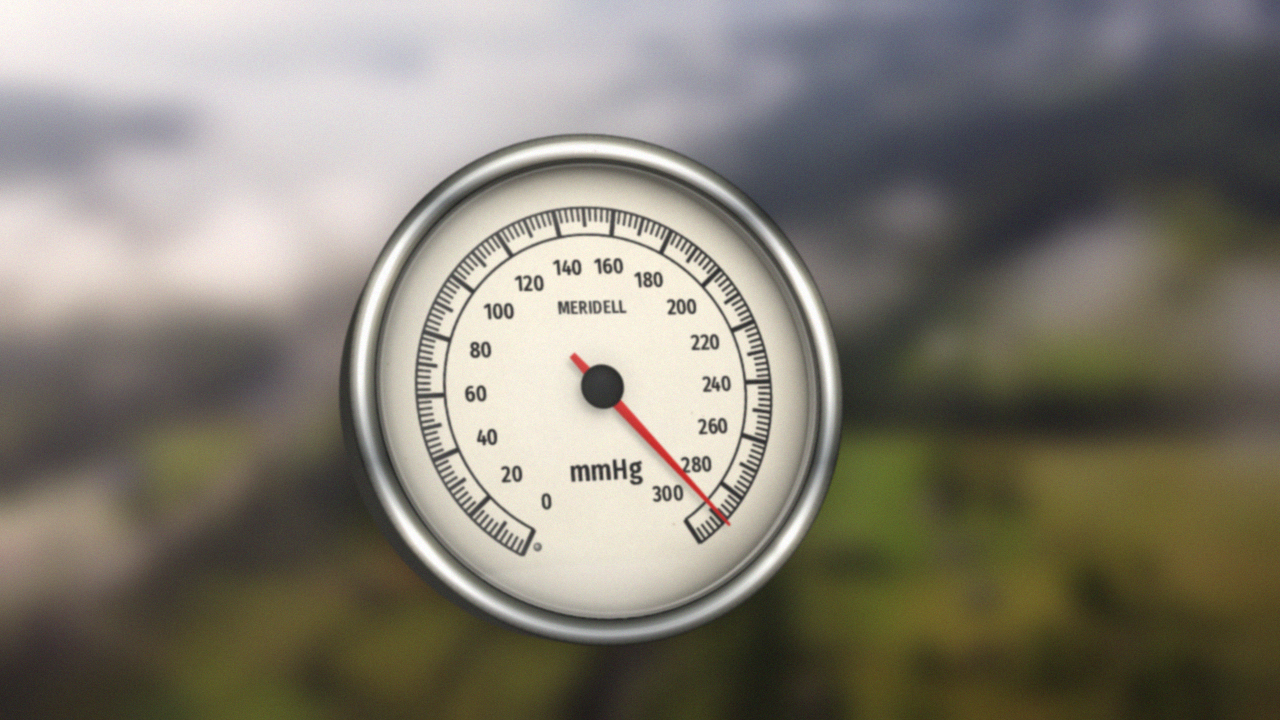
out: **290** mmHg
